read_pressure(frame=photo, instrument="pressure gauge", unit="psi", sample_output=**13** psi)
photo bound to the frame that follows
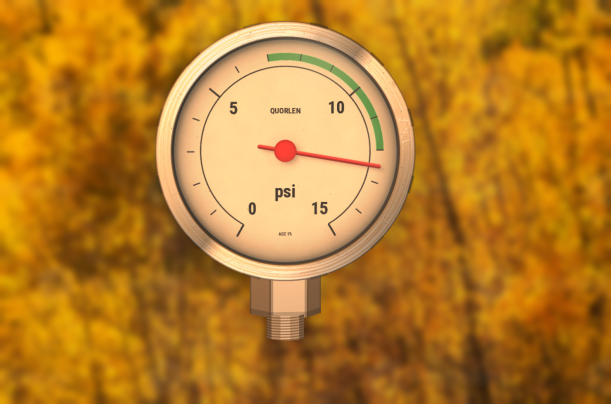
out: **12.5** psi
